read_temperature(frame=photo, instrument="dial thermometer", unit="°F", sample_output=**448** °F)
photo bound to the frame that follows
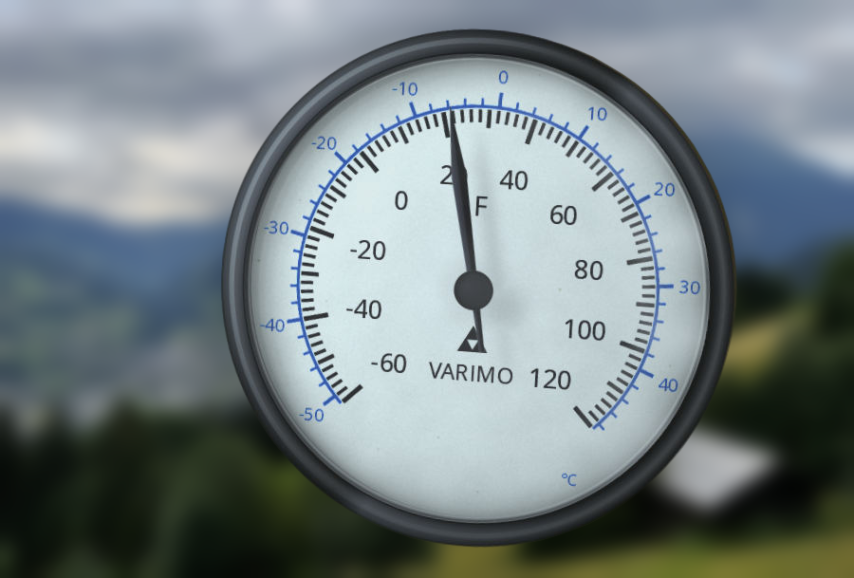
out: **22** °F
